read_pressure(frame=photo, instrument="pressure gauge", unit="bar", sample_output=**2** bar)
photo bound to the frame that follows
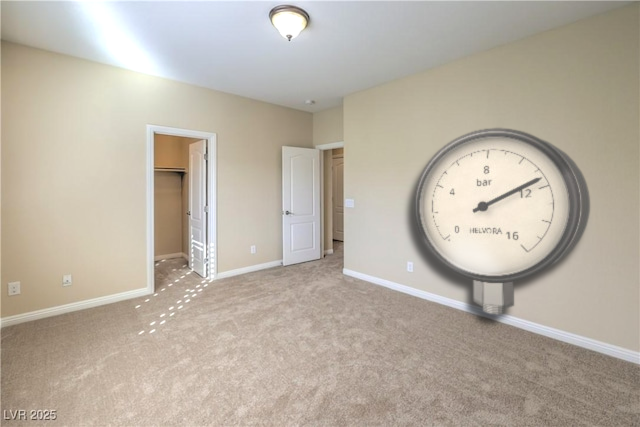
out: **11.5** bar
